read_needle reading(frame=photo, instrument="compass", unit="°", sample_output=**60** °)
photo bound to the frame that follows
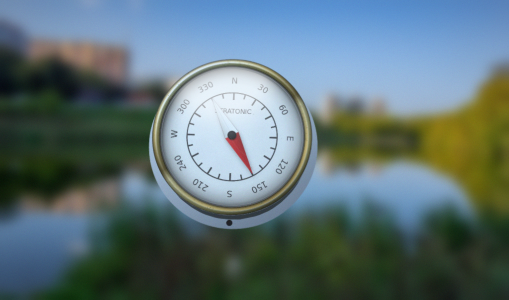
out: **150** °
